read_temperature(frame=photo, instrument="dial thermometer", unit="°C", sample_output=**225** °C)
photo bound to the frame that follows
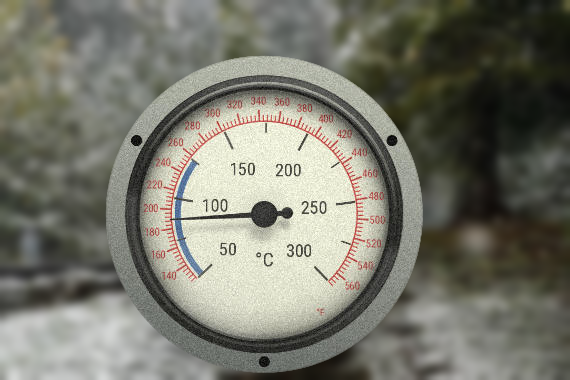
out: **87.5** °C
